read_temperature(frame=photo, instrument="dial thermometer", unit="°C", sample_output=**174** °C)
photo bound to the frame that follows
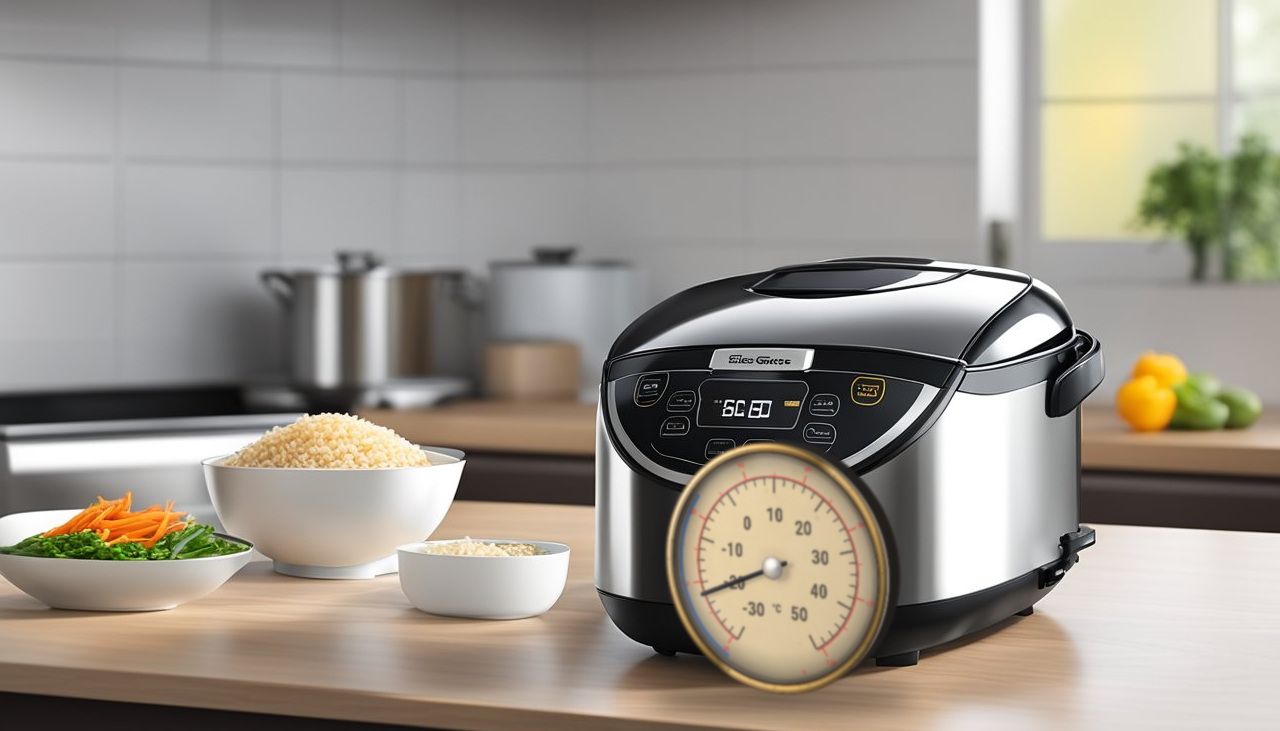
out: **-20** °C
